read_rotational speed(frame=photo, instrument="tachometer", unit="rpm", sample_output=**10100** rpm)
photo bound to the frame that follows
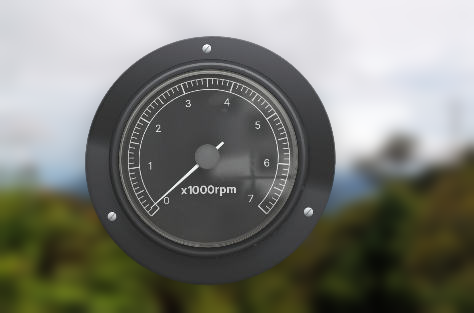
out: **100** rpm
